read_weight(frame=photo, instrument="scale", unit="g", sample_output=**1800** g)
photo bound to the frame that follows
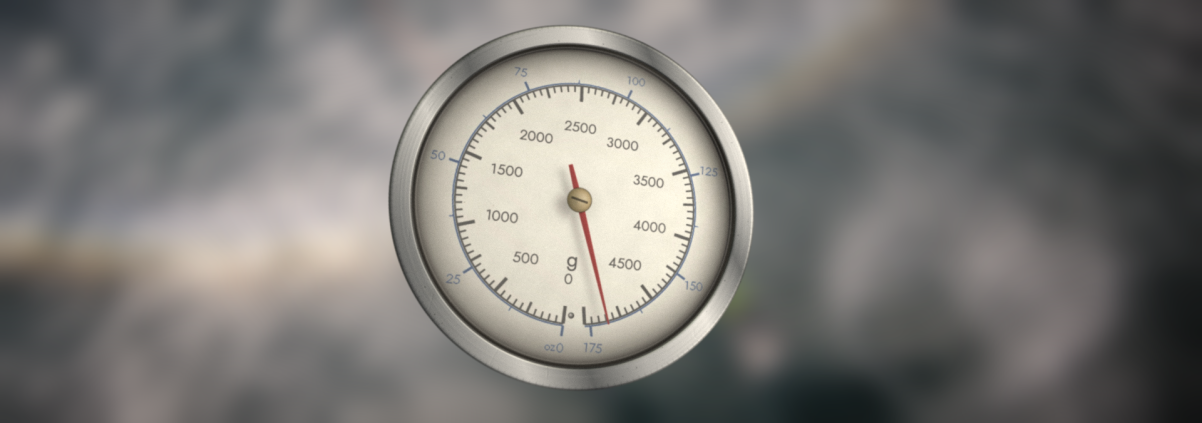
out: **4850** g
